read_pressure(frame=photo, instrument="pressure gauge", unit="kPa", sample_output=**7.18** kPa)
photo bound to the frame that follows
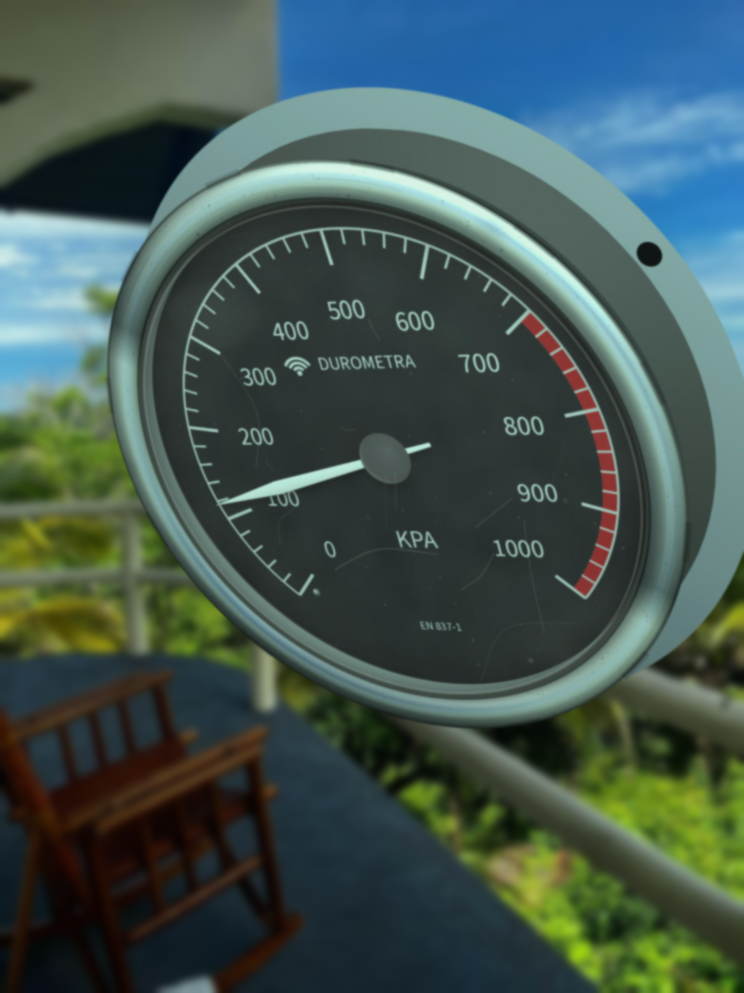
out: **120** kPa
